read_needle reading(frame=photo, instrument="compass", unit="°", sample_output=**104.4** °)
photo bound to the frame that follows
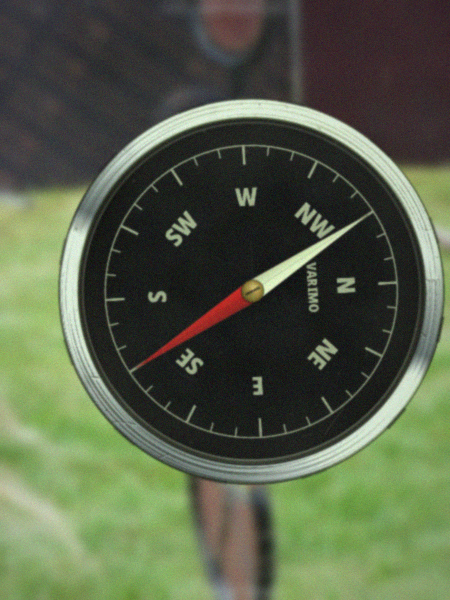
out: **150** °
